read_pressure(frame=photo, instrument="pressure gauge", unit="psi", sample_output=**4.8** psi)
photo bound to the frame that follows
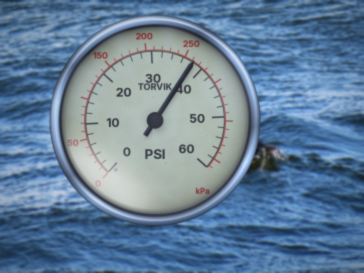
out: **38** psi
